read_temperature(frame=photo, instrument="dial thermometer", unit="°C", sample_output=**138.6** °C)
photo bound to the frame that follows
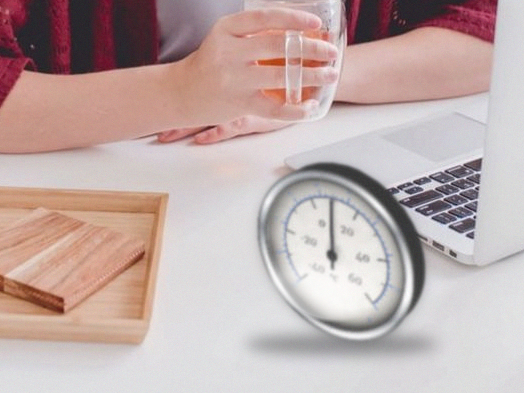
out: **10** °C
